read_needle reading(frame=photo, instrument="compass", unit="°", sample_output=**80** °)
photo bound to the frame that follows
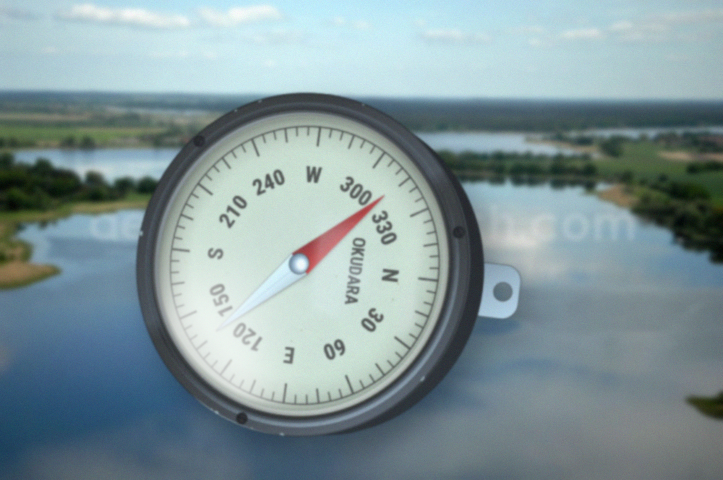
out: **315** °
